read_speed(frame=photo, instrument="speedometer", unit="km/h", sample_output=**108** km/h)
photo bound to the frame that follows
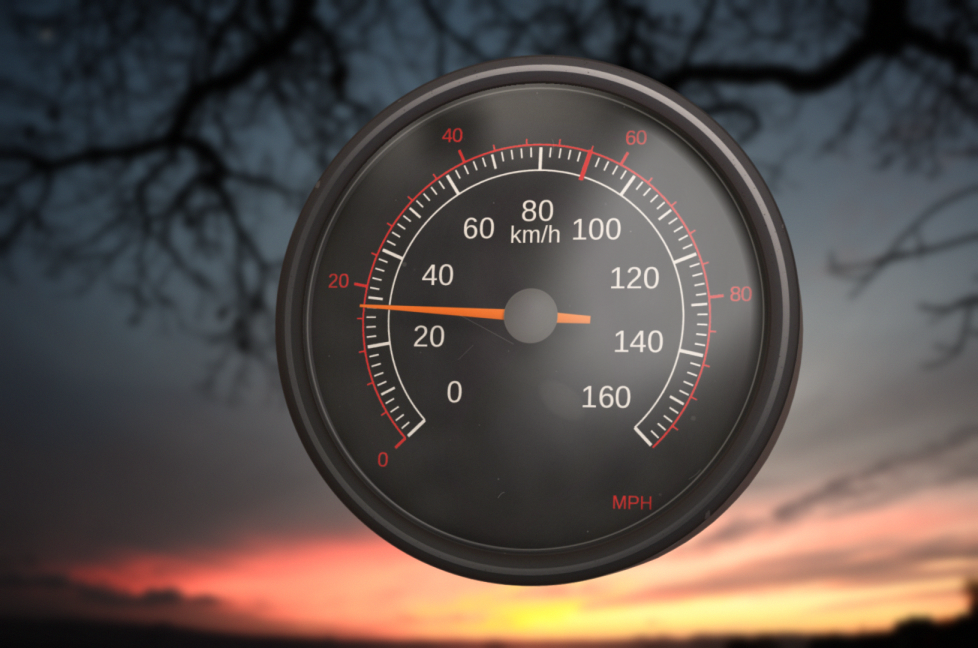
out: **28** km/h
